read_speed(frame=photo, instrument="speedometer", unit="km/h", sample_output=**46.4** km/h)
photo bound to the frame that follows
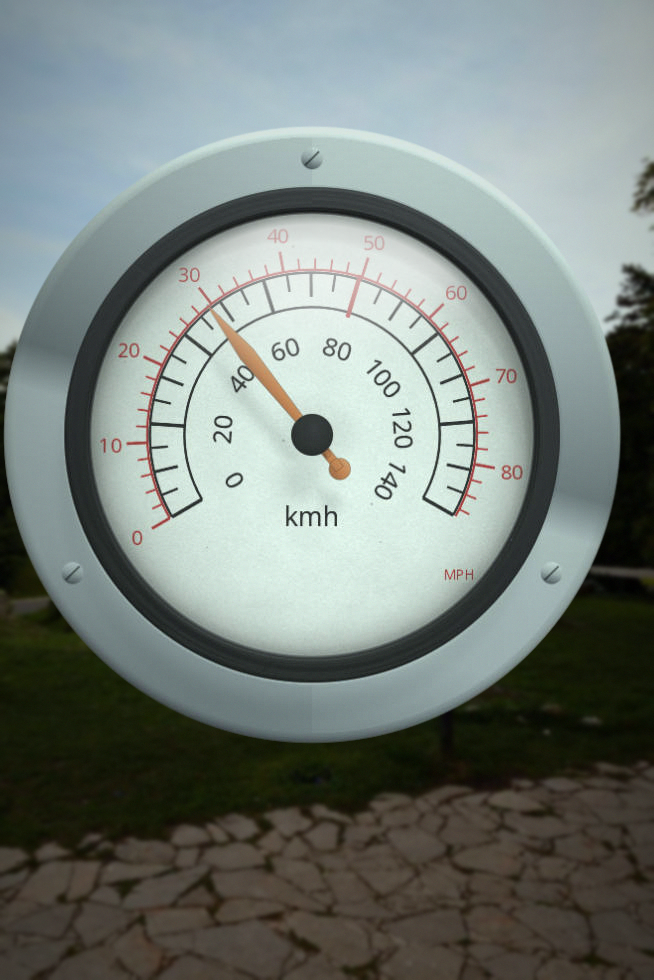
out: **47.5** km/h
